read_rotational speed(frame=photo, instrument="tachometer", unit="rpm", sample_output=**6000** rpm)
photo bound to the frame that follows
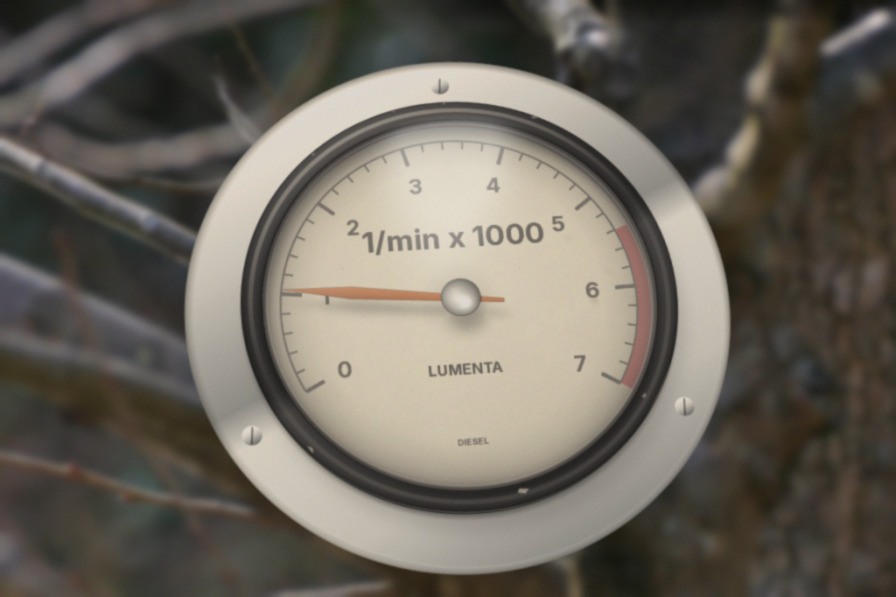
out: **1000** rpm
